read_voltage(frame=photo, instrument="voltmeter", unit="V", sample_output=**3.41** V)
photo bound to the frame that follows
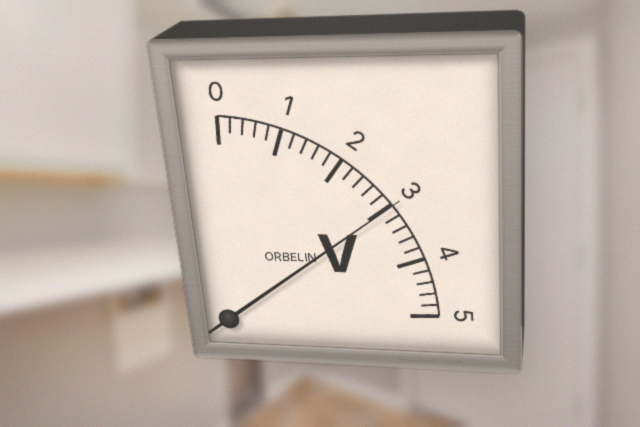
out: **3** V
